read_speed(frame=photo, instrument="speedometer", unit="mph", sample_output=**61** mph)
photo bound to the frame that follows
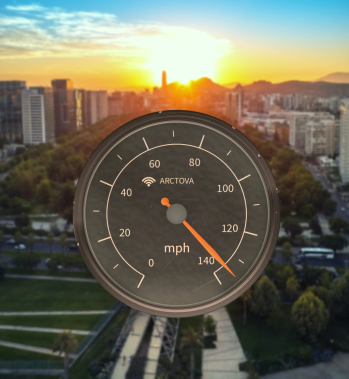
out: **135** mph
